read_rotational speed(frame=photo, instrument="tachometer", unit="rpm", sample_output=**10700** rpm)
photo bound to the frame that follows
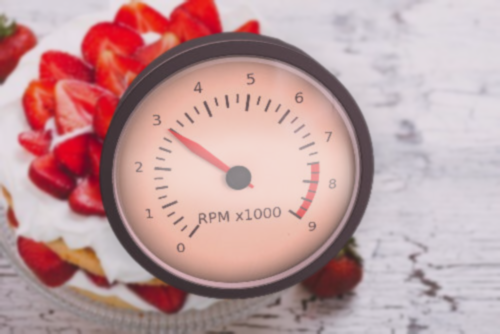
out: **3000** rpm
